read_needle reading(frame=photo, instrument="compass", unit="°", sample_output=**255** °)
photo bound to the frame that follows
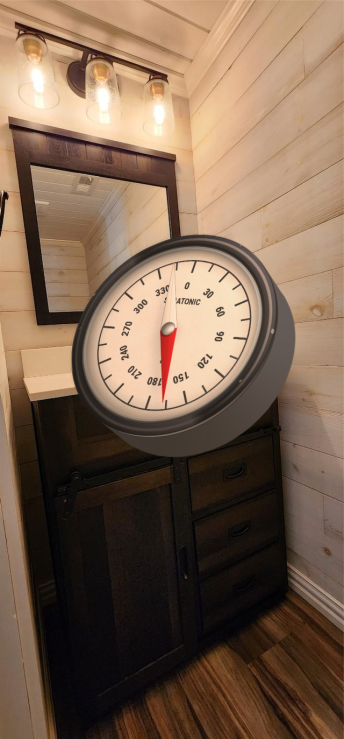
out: **165** °
